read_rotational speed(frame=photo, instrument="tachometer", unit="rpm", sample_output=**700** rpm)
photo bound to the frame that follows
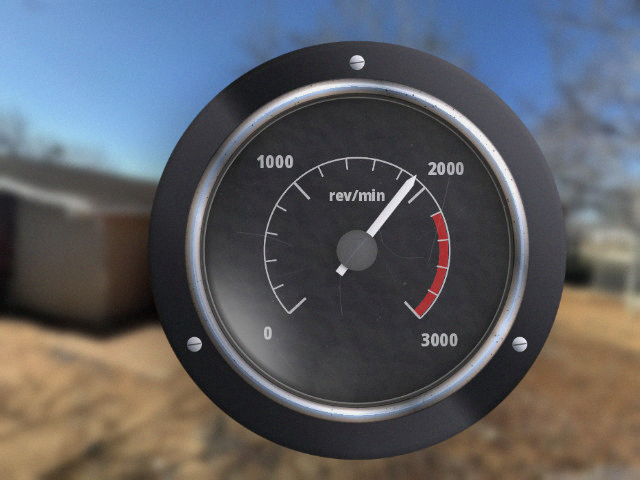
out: **1900** rpm
